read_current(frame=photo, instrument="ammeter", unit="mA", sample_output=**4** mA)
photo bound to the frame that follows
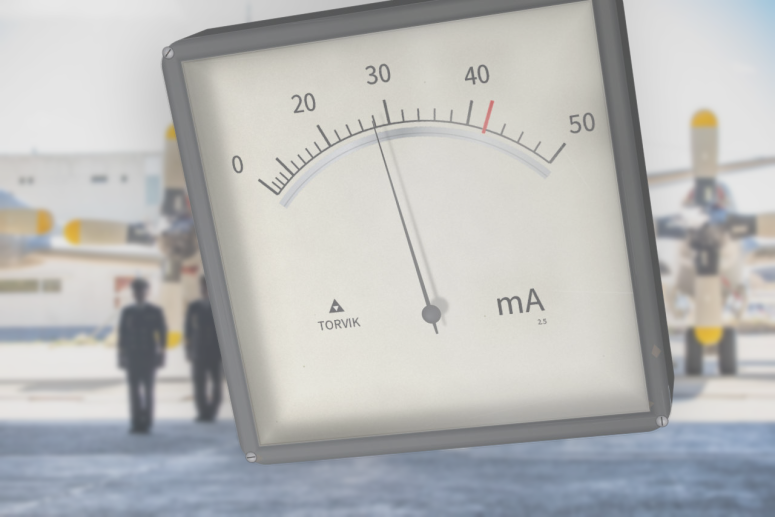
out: **28** mA
